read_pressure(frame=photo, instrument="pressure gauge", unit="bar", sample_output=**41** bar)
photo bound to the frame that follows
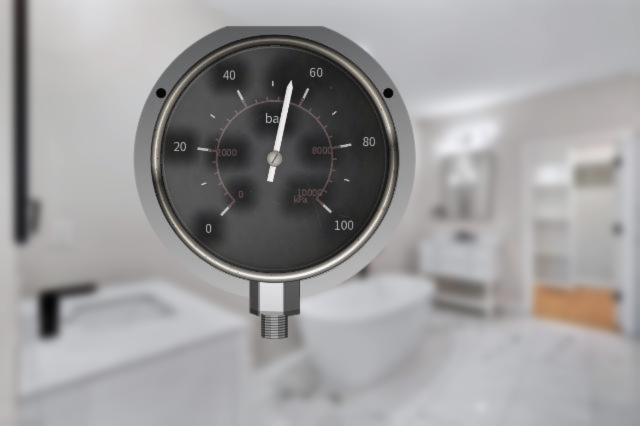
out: **55** bar
